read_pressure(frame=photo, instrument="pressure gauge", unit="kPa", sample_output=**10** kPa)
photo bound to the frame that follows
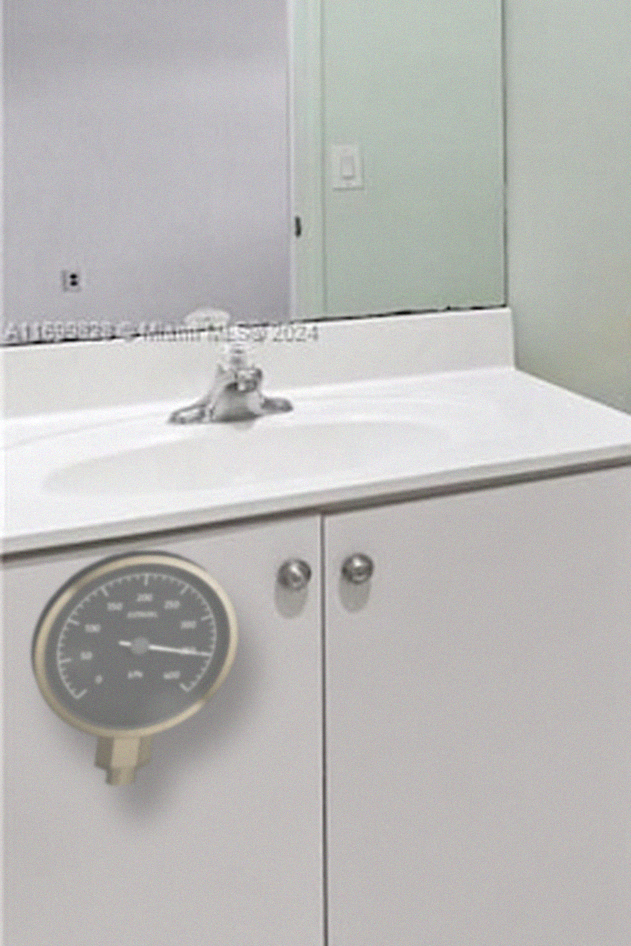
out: **350** kPa
